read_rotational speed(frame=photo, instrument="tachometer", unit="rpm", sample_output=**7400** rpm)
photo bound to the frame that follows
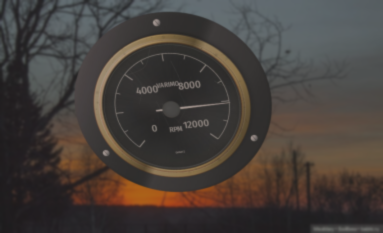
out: **10000** rpm
